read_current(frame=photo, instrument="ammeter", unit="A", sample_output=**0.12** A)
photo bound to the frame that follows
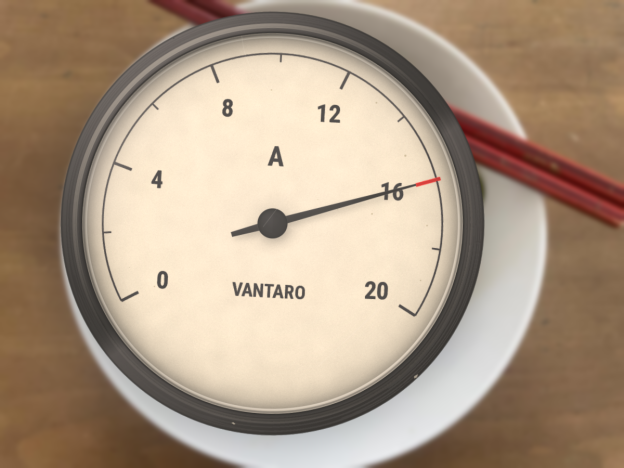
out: **16** A
